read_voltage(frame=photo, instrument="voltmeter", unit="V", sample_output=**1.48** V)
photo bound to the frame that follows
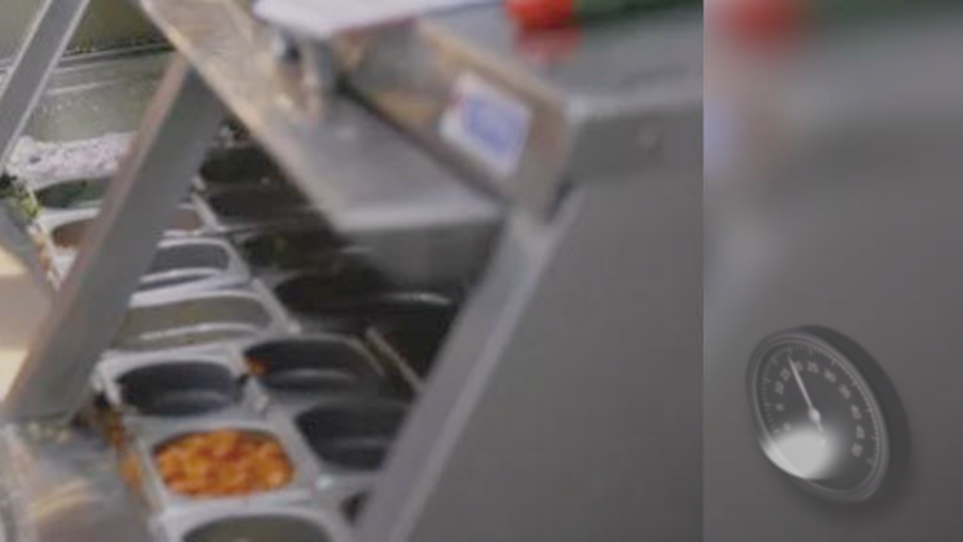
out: **20** V
